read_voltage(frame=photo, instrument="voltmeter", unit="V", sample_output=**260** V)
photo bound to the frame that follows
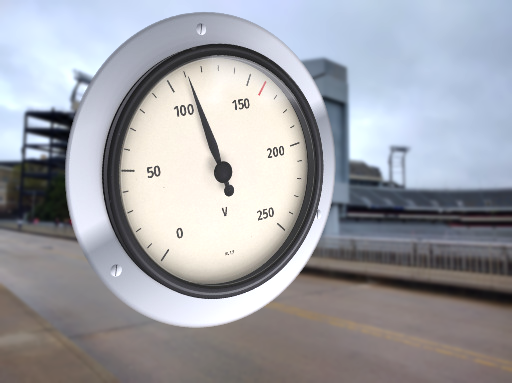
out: **110** V
